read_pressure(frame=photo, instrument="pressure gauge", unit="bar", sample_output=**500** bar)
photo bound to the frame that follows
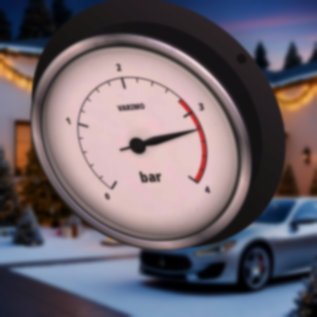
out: **3.2** bar
